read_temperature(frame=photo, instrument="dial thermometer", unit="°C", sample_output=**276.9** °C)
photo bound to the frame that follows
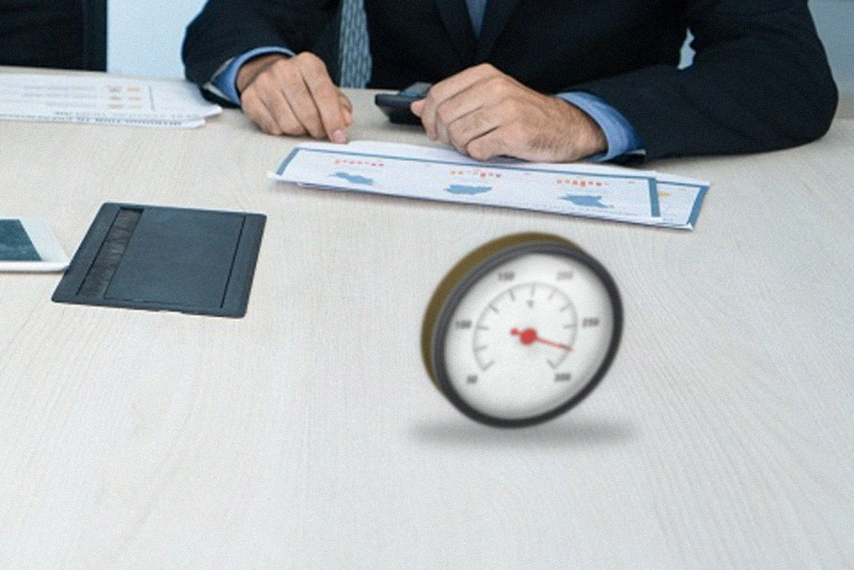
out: **275** °C
